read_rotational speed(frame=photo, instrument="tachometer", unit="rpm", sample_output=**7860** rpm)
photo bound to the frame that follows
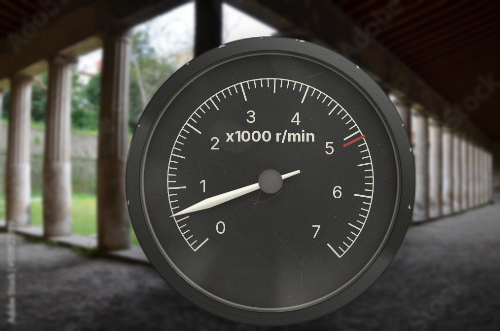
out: **600** rpm
